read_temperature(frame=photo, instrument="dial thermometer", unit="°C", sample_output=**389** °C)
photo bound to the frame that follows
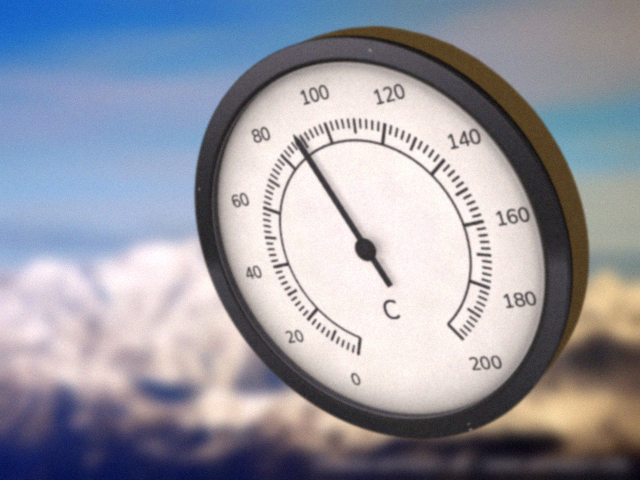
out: **90** °C
